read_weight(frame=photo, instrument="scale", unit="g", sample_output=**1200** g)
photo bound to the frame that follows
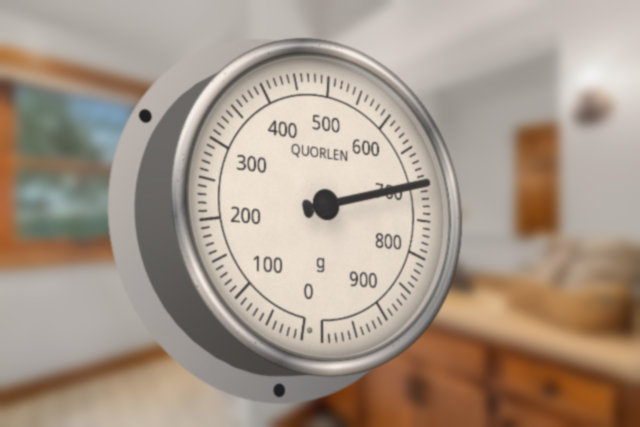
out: **700** g
